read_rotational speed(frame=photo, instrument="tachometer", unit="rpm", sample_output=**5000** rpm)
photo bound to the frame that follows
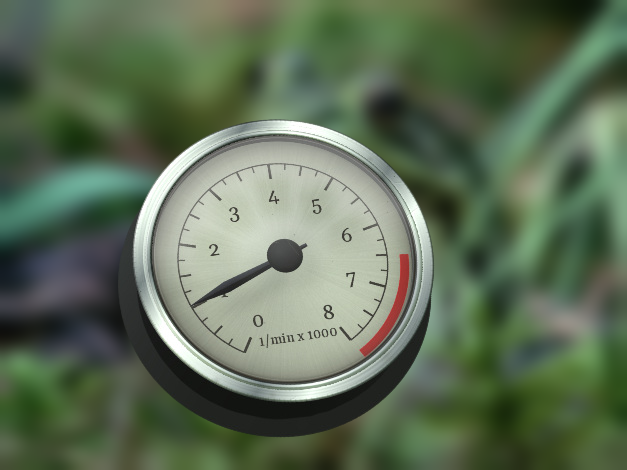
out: **1000** rpm
